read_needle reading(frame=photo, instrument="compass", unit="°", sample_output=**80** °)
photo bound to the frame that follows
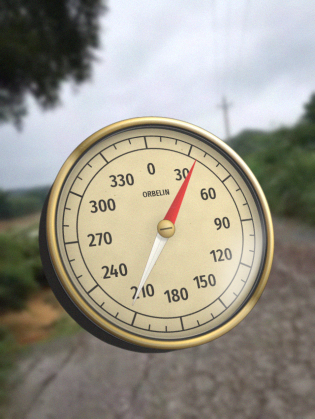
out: **35** °
